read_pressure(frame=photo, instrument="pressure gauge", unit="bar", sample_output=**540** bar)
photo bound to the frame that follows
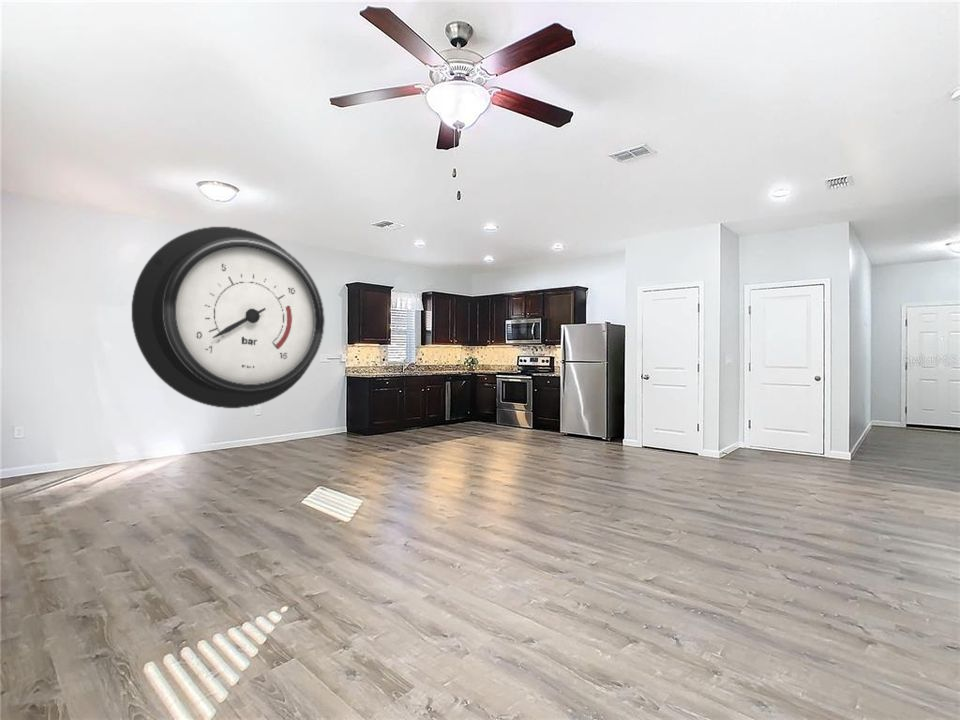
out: **-0.5** bar
